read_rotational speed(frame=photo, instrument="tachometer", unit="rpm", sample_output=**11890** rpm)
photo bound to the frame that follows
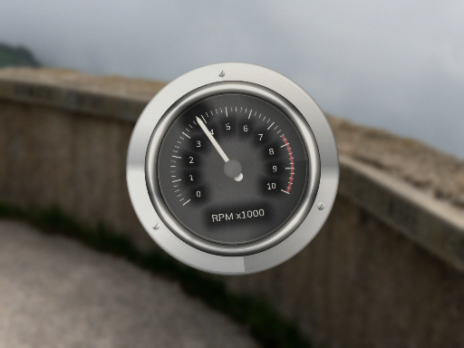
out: **3800** rpm
